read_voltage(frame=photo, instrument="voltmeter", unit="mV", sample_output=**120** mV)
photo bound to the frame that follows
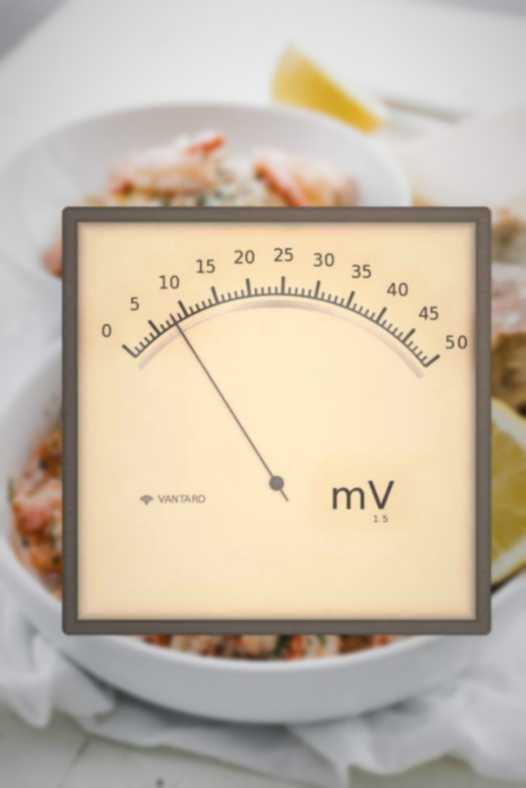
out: **8** mV
